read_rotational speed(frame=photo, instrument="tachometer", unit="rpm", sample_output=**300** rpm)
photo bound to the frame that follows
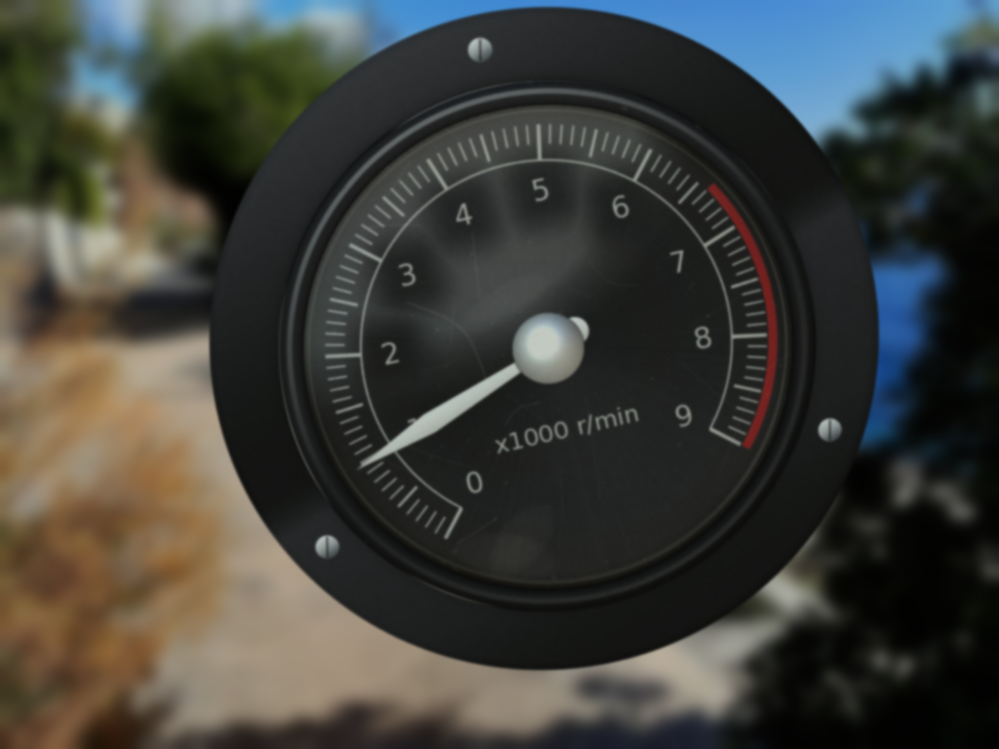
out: **1000** rpm
